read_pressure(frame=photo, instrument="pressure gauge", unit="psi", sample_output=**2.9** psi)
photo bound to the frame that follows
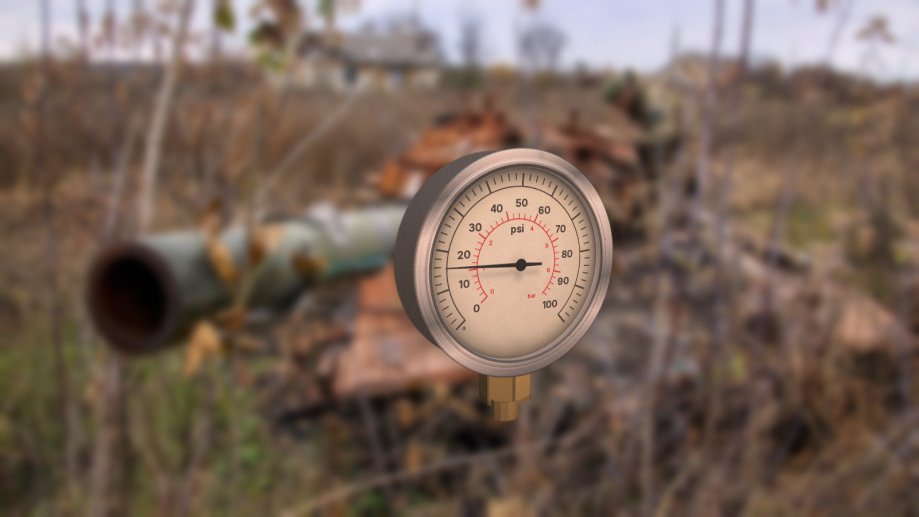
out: **16** psi
